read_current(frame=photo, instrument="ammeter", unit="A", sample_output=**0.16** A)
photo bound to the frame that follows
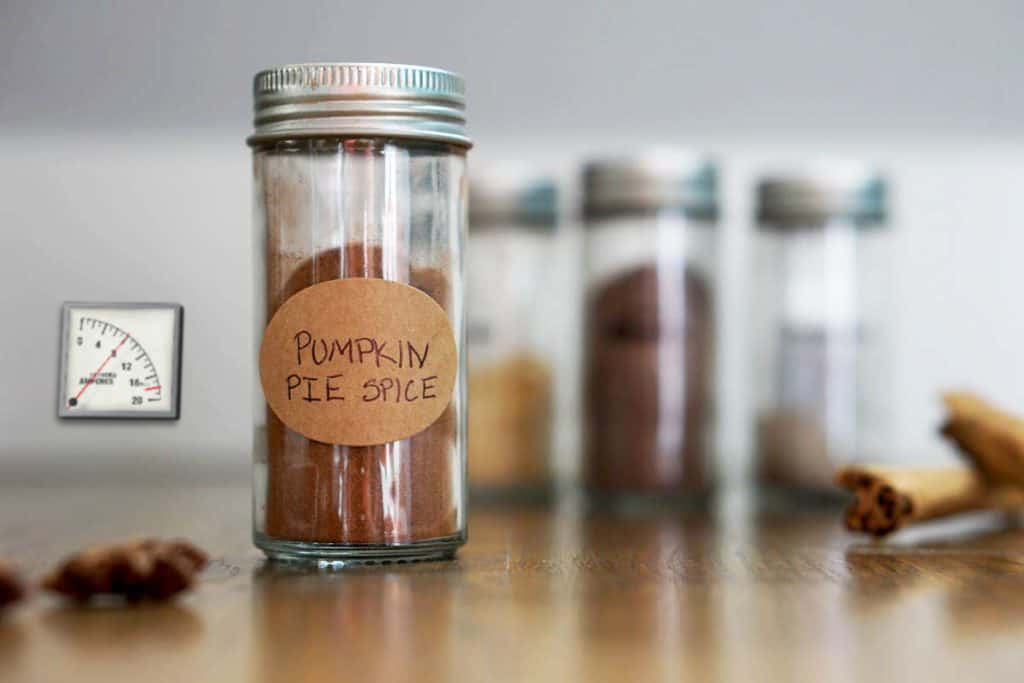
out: **8** A
